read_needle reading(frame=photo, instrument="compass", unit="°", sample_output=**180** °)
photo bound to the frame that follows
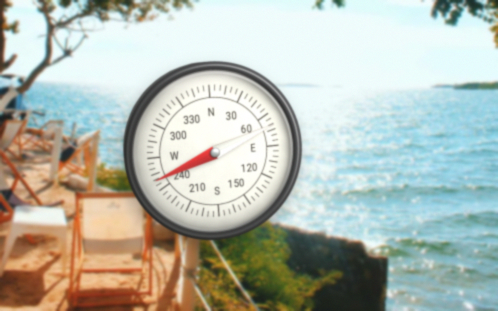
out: **250** °
